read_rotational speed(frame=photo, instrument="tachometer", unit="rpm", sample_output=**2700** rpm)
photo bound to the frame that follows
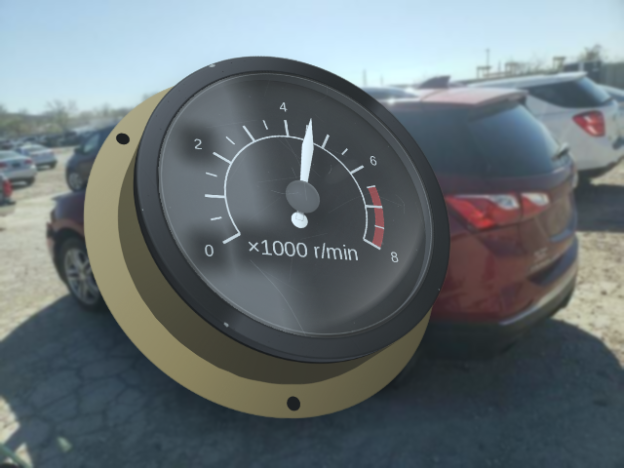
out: **4500** rpm
